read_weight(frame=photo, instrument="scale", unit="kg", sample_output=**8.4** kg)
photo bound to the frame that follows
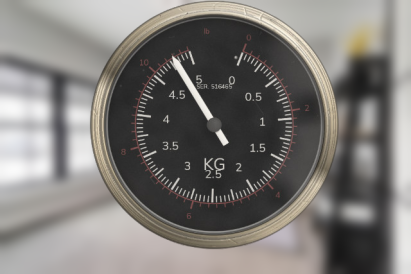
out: **4.8** kg
